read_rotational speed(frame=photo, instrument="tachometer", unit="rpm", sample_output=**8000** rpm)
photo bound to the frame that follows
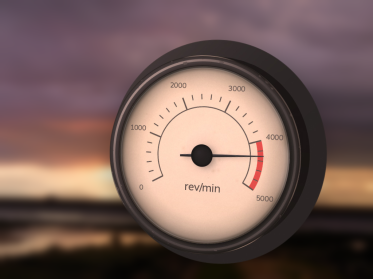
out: **4300** rpm
